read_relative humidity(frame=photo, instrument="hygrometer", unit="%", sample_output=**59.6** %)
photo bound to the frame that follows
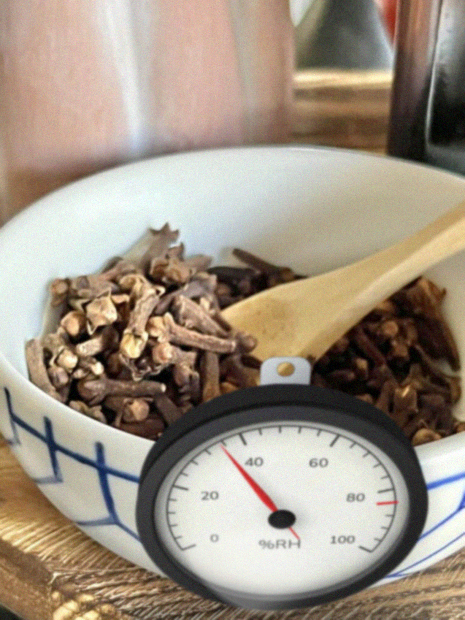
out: **36** %
